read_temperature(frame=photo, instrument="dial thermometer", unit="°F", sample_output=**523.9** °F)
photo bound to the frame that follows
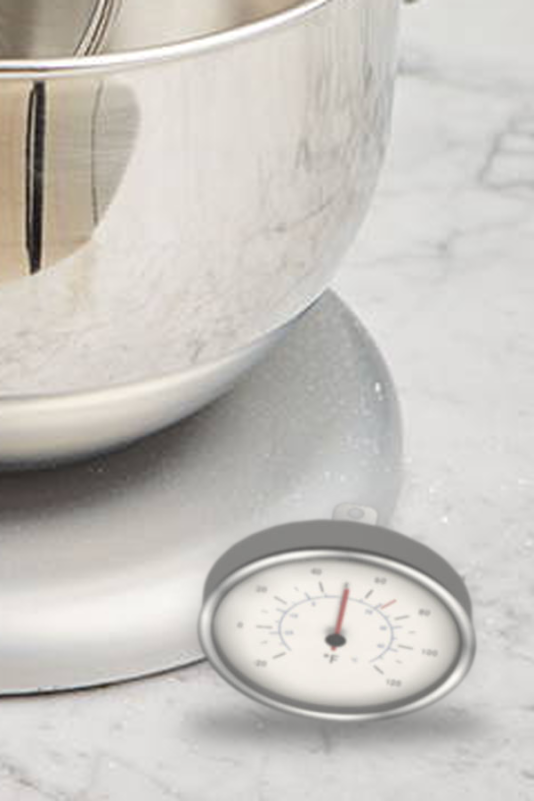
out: **50** °F
